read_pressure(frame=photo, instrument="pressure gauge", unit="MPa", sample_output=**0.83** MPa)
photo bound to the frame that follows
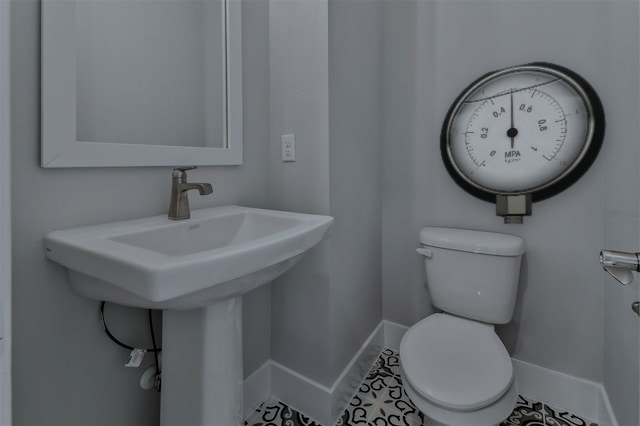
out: **0.5** MPa
